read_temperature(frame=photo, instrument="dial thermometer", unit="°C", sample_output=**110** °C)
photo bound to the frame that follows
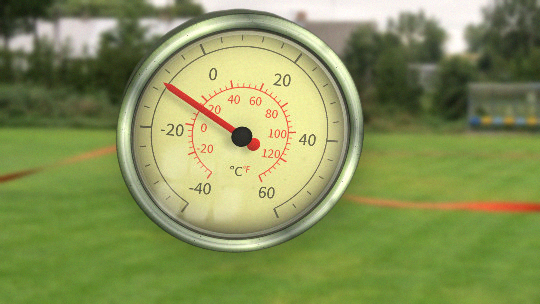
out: **-10** °C
